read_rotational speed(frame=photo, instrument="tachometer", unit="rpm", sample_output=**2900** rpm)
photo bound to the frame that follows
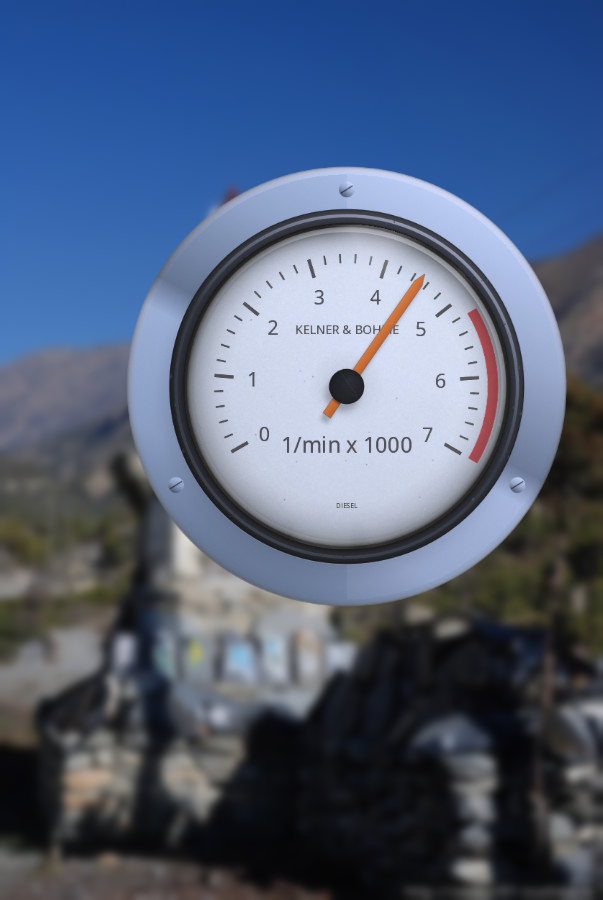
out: **4500** rpm
